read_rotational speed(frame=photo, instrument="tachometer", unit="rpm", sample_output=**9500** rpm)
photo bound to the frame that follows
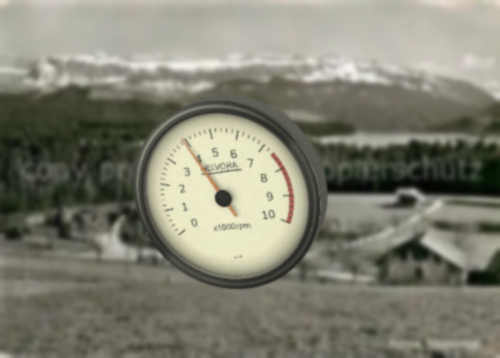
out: **4000** rpm
